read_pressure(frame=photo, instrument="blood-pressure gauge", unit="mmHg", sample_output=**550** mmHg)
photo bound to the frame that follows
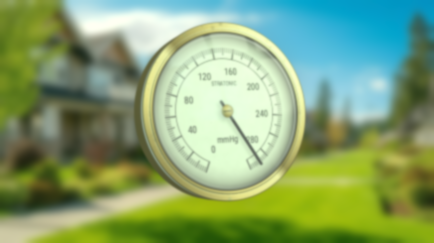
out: **290** mmHg
